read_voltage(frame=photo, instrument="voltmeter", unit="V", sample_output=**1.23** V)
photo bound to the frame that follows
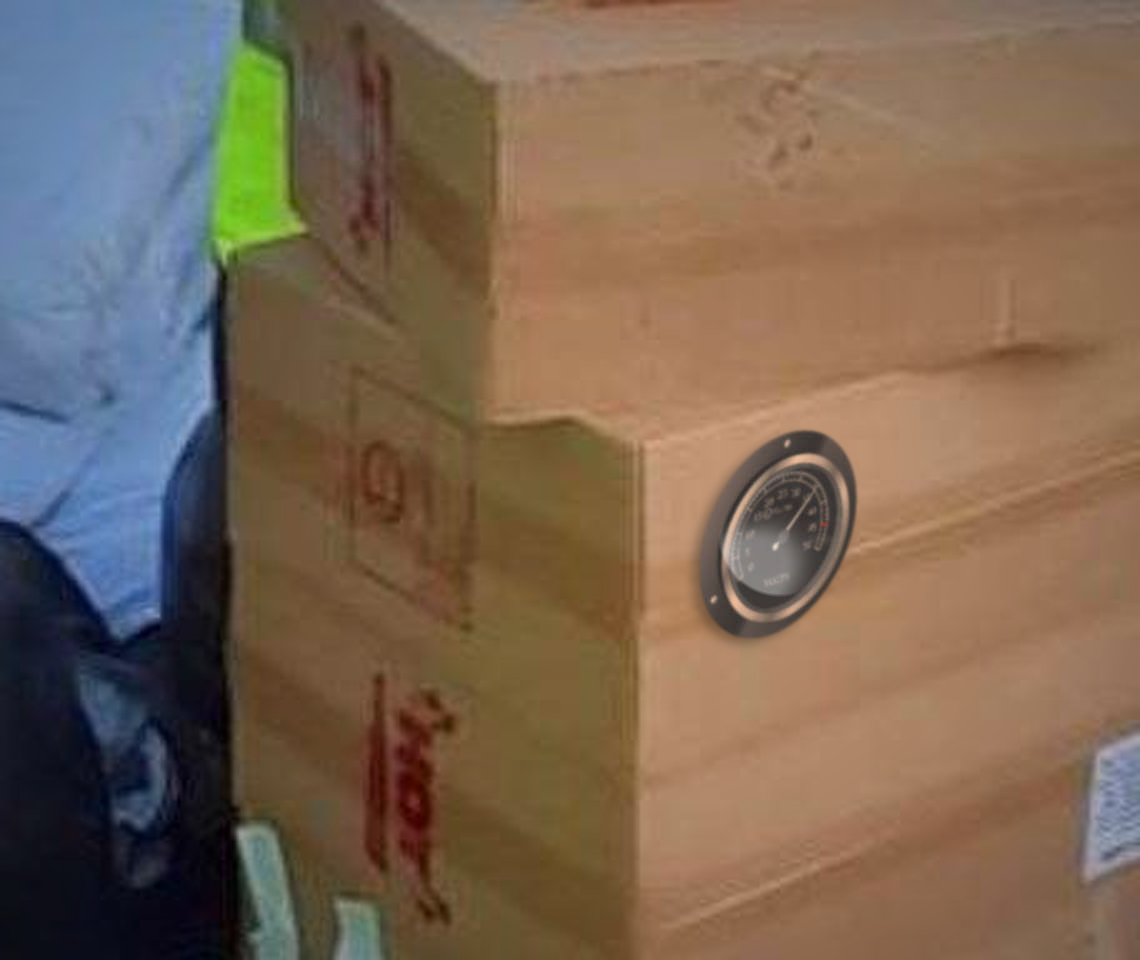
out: **35** V
